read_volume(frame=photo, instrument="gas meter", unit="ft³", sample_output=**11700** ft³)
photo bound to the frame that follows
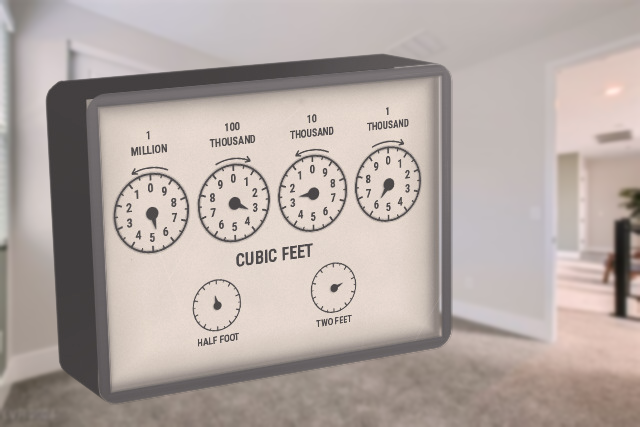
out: **532600** ft³
